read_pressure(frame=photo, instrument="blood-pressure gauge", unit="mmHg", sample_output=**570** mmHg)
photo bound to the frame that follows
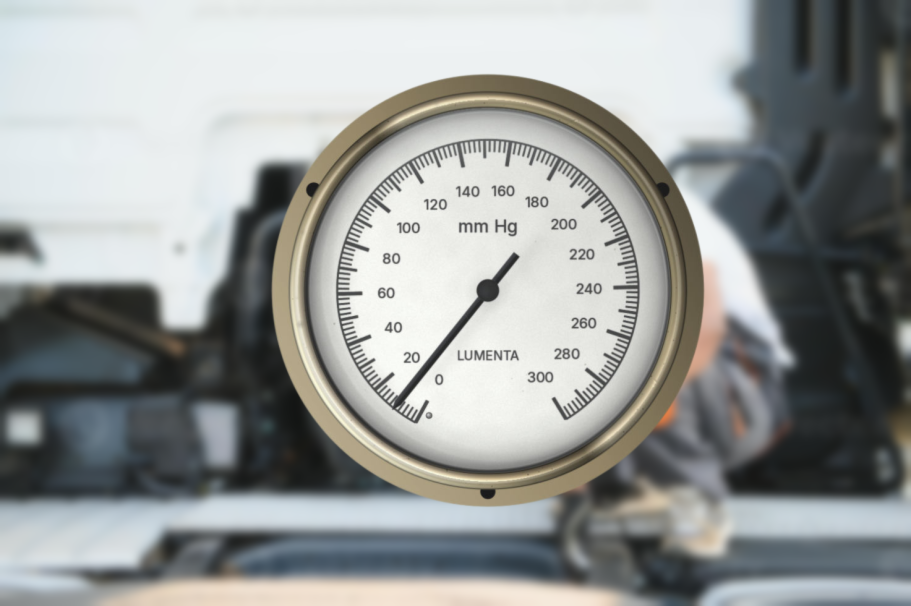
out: **10** mmHg
